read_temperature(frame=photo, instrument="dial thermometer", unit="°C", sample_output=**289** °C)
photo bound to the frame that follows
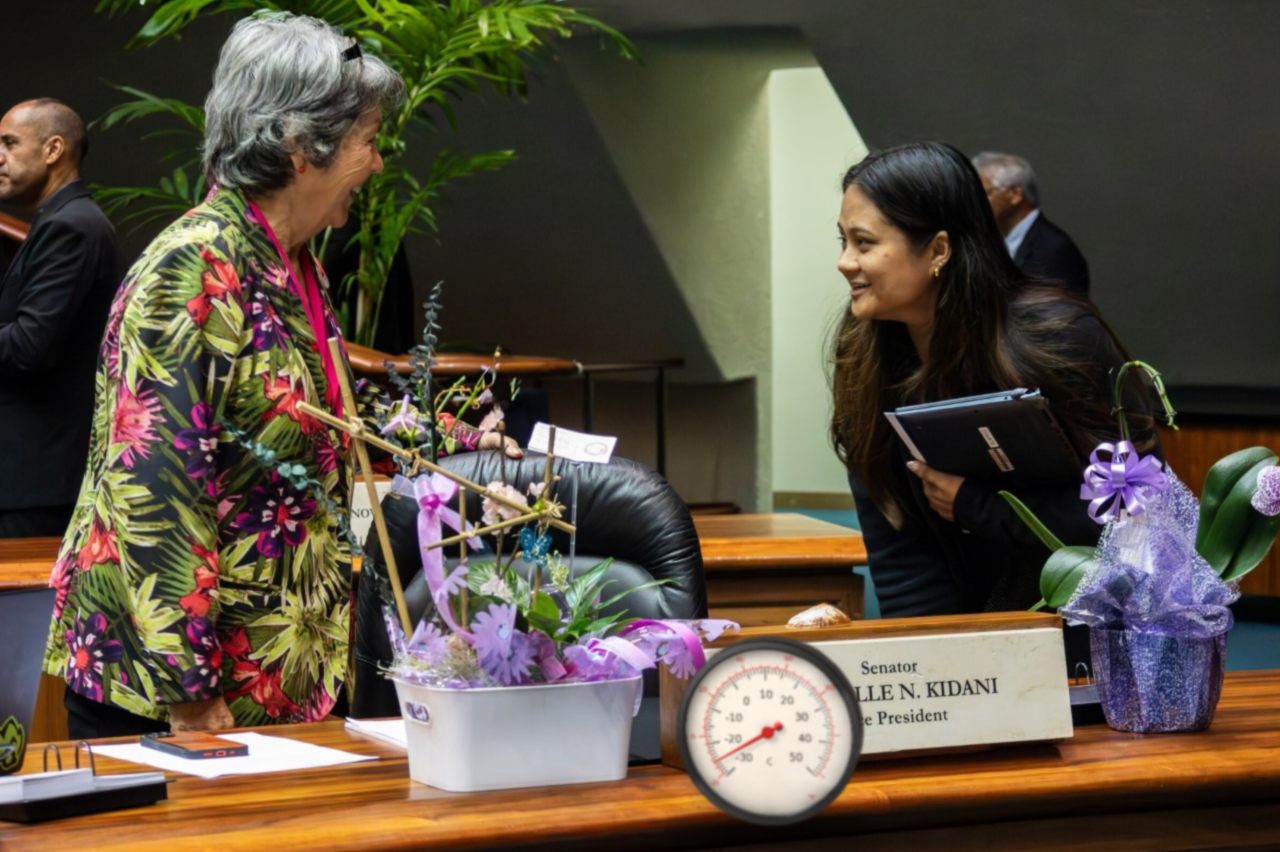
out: **-25** °C
